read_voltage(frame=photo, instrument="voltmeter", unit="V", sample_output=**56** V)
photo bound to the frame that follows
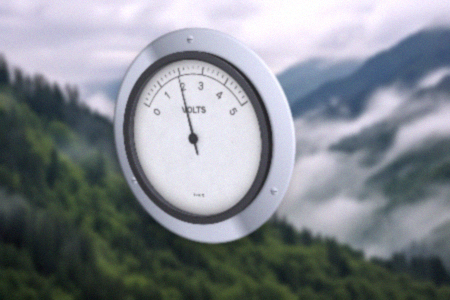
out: **2** V
